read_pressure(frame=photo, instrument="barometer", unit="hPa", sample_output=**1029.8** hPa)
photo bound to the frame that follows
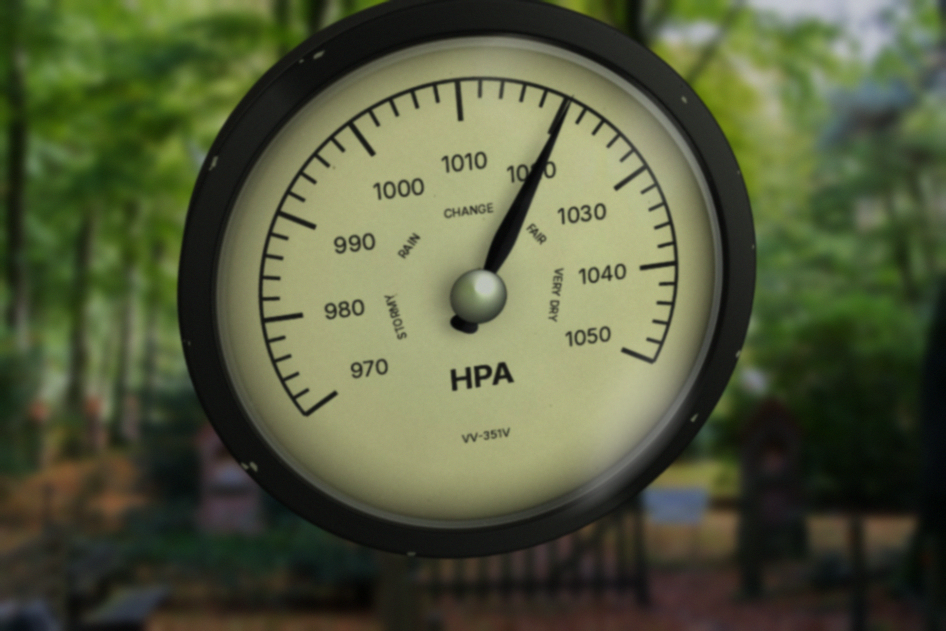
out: **1020** hPa
